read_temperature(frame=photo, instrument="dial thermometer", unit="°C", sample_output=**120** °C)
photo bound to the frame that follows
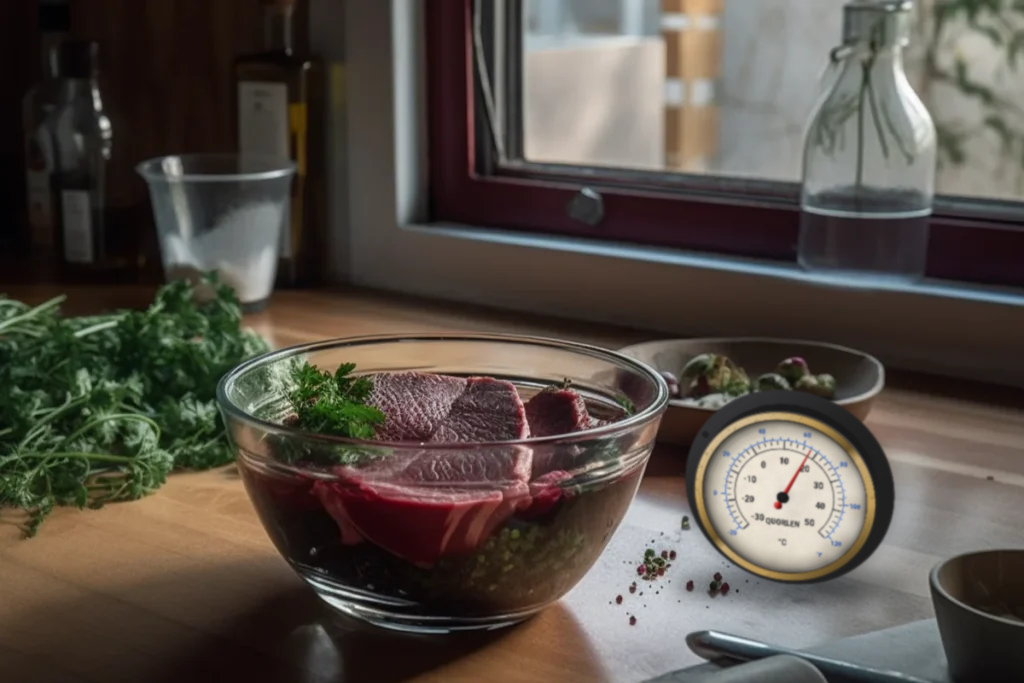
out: **18** °C
